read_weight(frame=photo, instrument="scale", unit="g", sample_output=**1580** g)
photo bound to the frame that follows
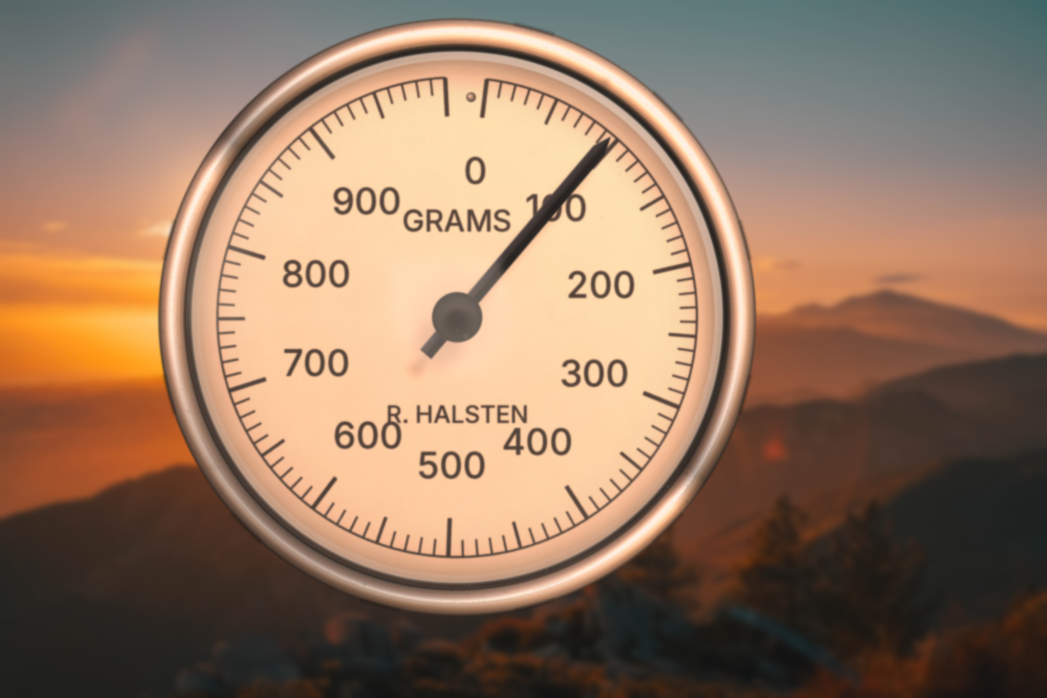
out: **95** g
